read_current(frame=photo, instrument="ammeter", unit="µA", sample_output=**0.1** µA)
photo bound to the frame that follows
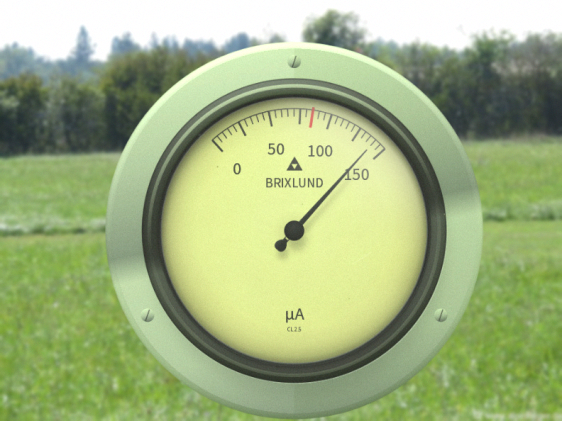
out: **140** µA
